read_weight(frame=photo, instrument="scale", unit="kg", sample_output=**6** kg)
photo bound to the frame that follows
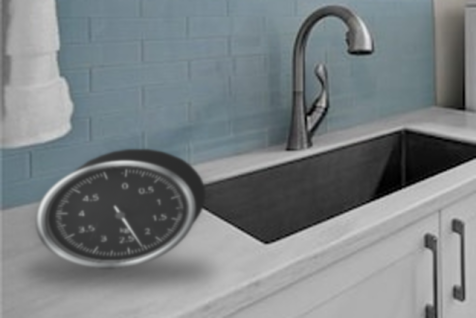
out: **2.25** kg
